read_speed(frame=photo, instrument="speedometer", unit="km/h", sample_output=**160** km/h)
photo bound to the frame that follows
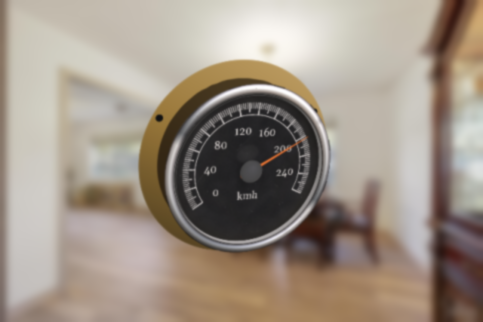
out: **200** km/h
